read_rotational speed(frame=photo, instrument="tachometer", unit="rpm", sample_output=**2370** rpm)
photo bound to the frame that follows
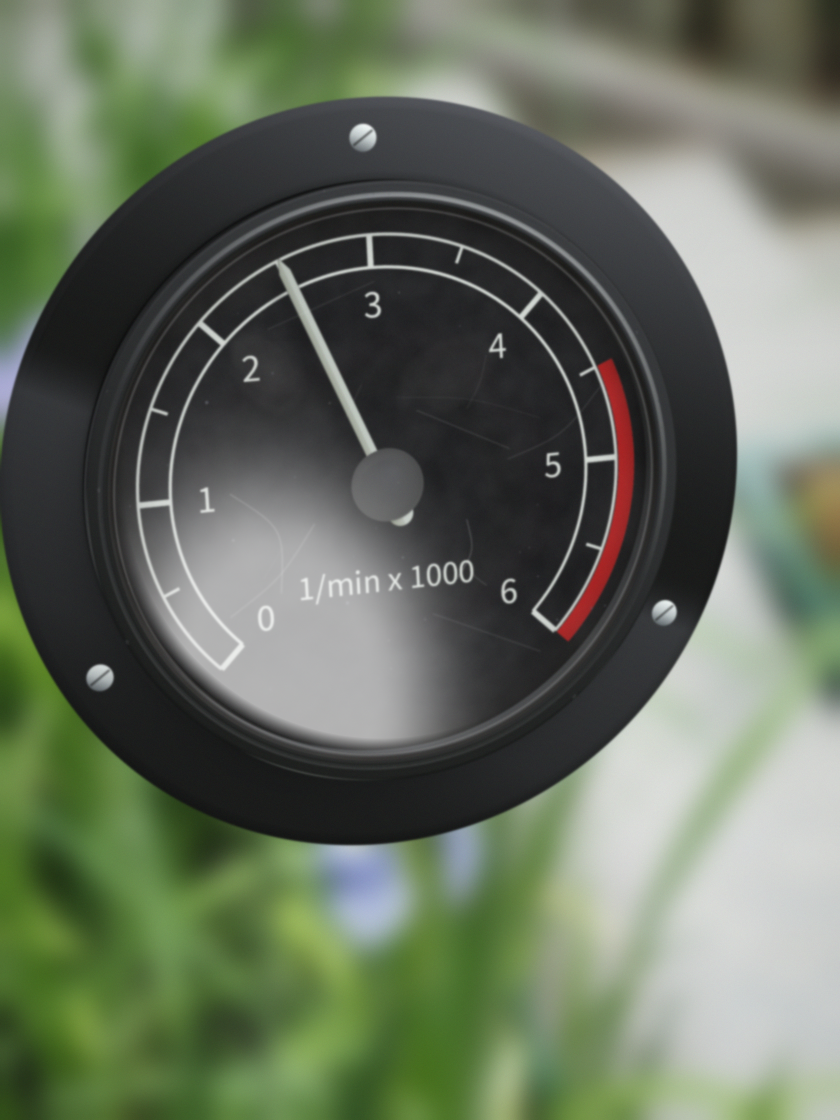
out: **2500** rpm
